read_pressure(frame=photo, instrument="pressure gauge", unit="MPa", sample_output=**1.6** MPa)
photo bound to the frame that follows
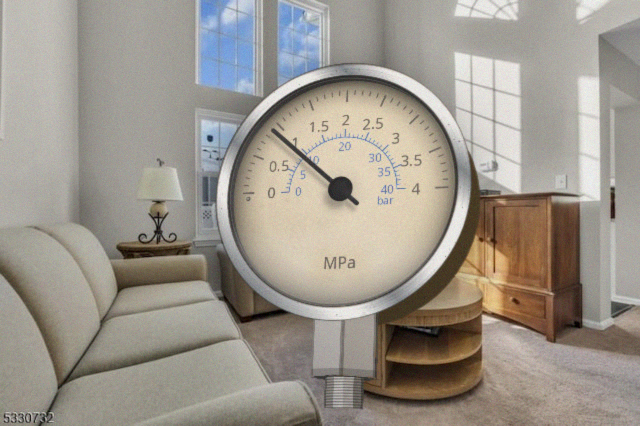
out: **0.9** MPa
